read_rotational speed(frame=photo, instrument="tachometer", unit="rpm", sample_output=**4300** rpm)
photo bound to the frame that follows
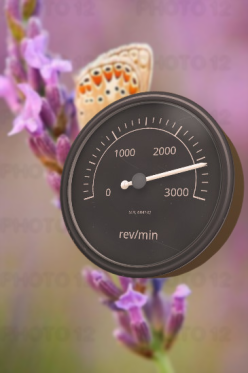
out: **2600** rpm
